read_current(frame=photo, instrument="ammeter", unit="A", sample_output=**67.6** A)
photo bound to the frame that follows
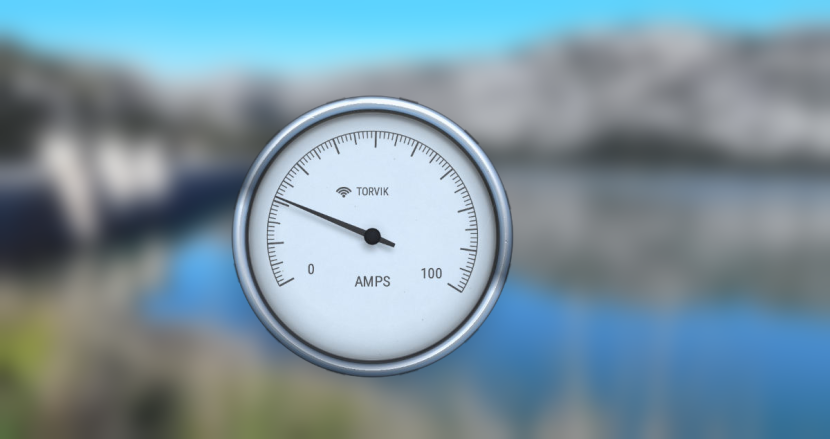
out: **21** A
